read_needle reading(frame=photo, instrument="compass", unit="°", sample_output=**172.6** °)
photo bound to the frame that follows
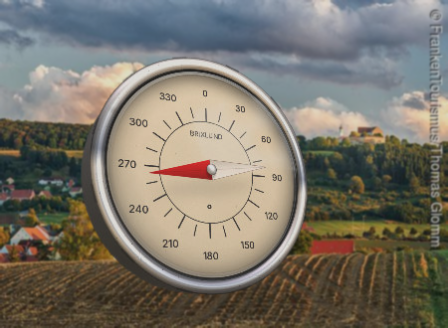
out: **262.5** °
